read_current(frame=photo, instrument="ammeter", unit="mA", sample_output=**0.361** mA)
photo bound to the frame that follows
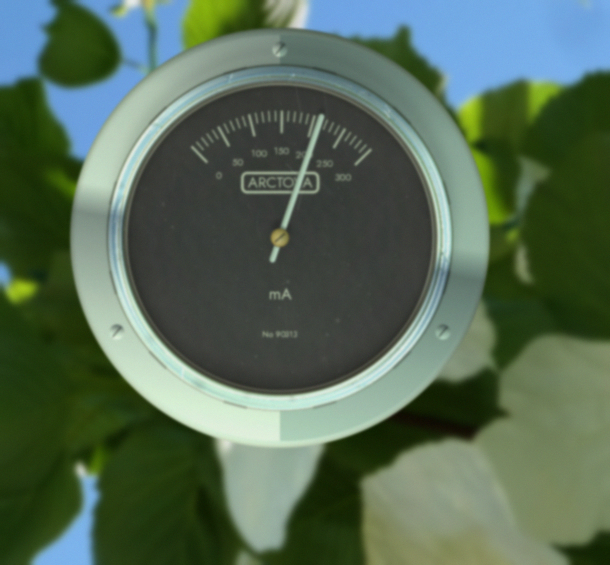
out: **210** mA
